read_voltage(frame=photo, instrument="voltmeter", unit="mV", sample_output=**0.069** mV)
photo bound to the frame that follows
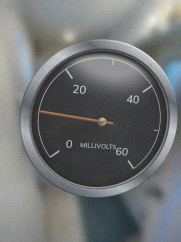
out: **10** mV
